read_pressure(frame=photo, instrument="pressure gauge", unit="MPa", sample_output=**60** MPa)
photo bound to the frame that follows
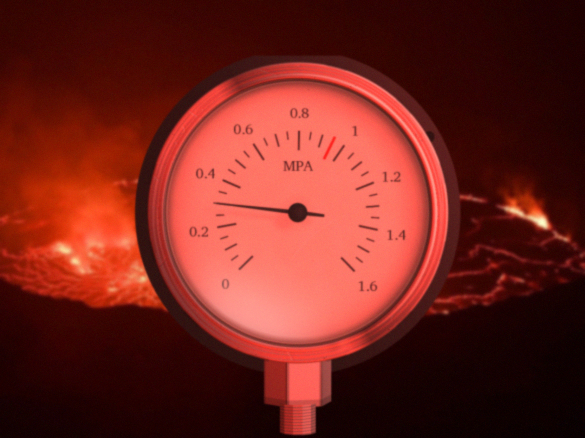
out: **0.3** MPa
